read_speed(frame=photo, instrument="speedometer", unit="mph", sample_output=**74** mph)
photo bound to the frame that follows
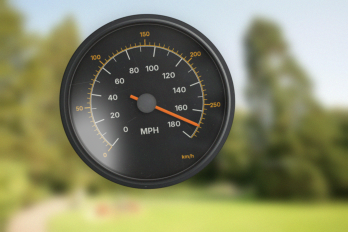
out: **170** mph
